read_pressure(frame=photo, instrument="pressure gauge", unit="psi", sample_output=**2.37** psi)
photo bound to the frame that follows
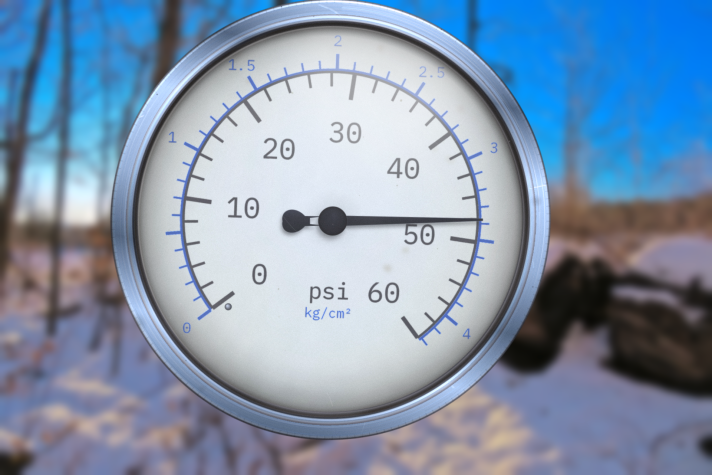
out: **48** psi
